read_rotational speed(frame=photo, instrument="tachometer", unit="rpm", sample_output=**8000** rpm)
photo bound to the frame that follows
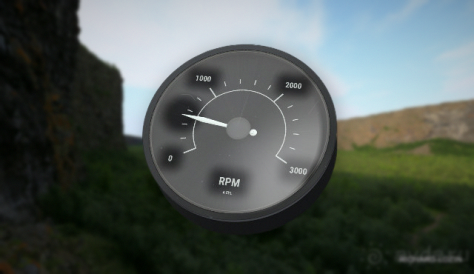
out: **500** rpm
